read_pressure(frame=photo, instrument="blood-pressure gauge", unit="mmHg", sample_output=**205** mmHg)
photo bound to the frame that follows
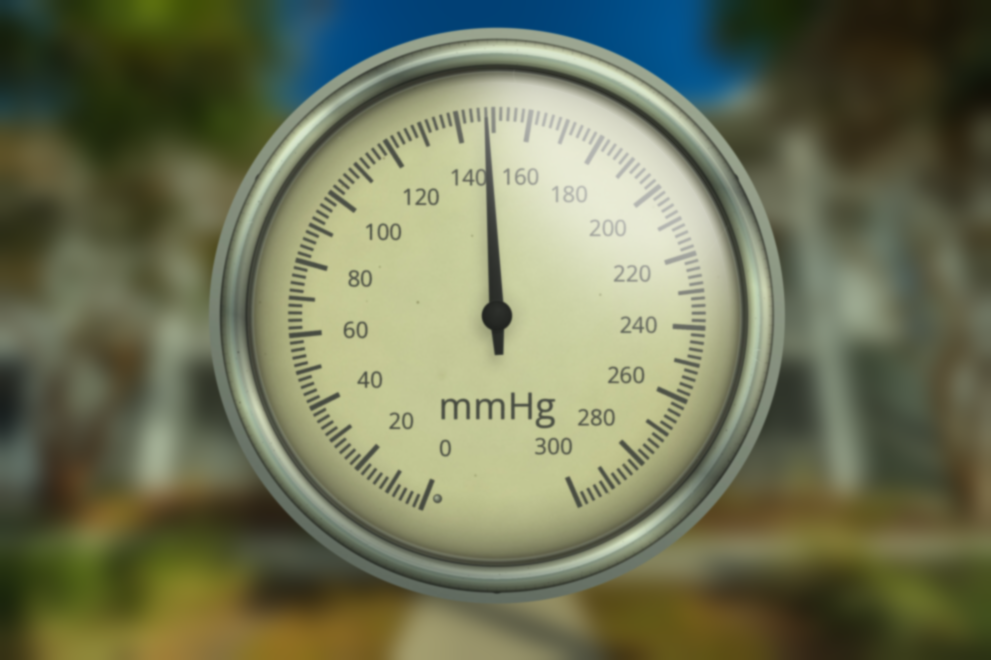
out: **148** mmHg
